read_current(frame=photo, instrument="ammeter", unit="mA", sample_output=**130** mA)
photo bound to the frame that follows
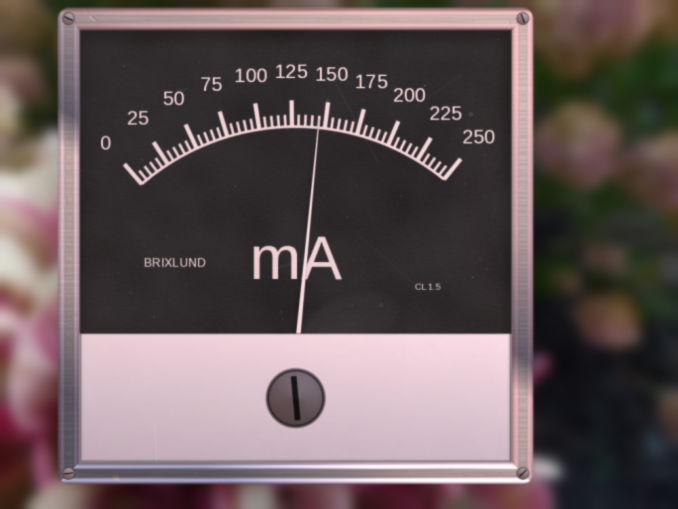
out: **145** mA
